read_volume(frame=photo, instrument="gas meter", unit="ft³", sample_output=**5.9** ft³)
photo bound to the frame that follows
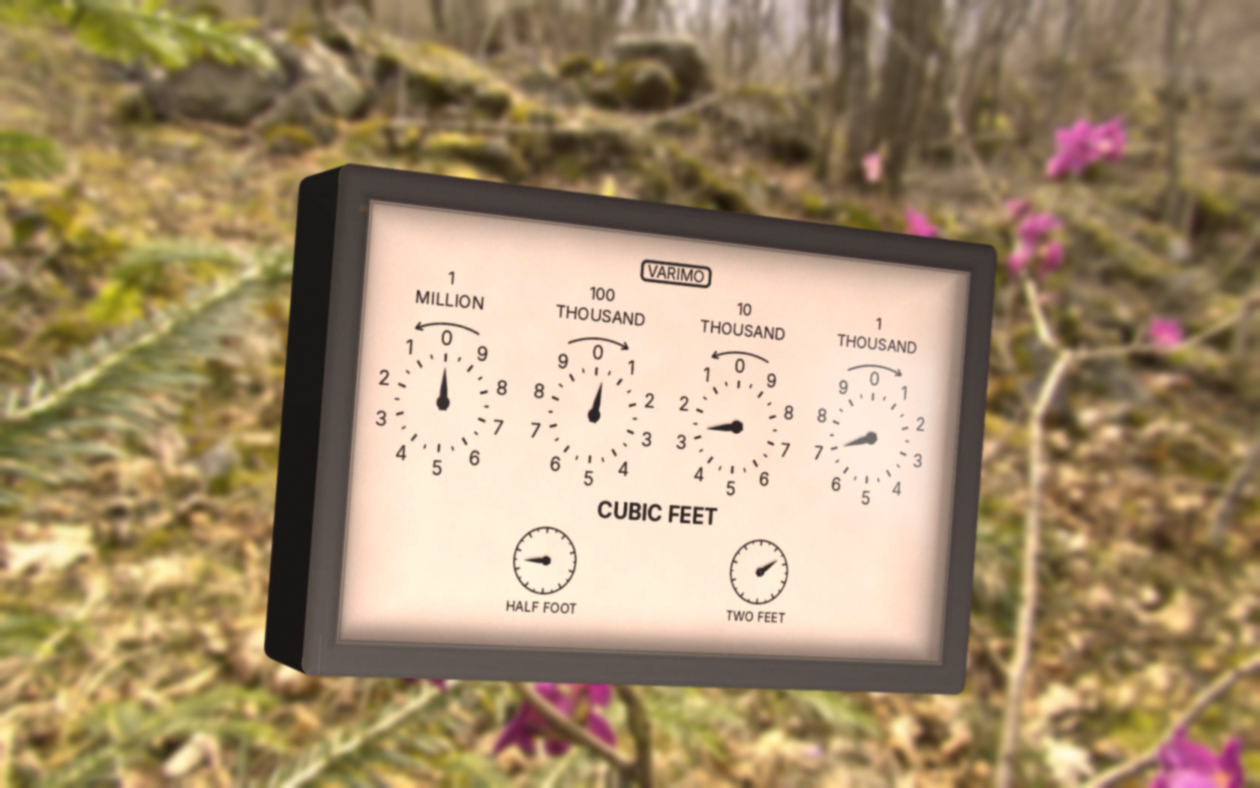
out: **2700** ft³
